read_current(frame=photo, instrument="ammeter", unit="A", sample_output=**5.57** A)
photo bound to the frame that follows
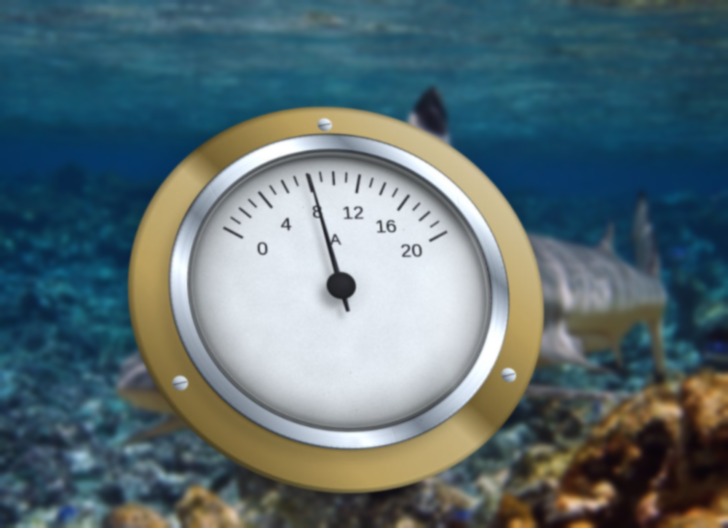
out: **8** A
